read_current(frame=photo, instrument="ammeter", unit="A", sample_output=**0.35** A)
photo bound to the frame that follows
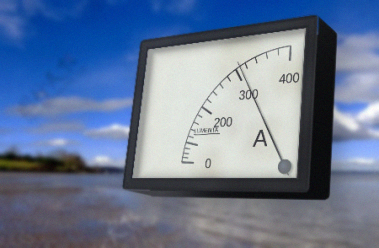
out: **310** A
